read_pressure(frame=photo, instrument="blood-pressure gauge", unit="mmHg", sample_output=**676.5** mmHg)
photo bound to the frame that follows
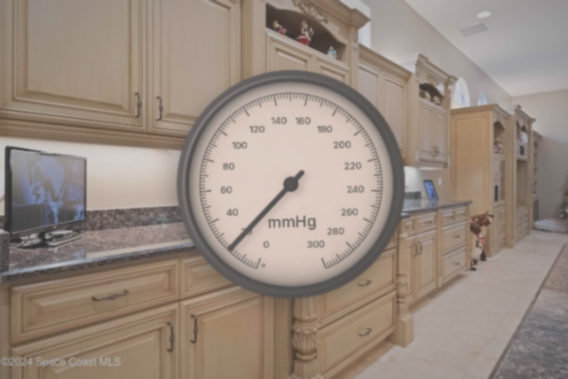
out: **20** mmHg
